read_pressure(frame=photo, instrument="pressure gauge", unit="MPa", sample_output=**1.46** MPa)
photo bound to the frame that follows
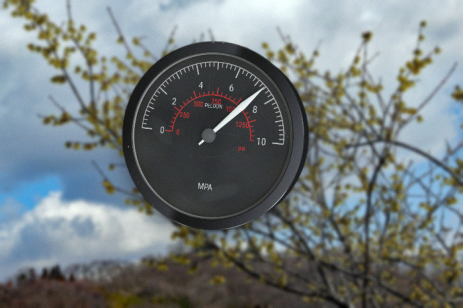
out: **7.4** MPa
